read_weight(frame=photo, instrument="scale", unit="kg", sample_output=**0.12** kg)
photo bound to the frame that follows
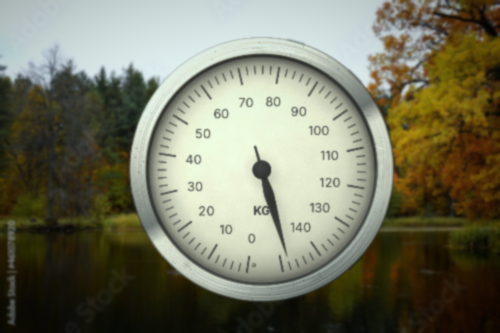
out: **148** kg
